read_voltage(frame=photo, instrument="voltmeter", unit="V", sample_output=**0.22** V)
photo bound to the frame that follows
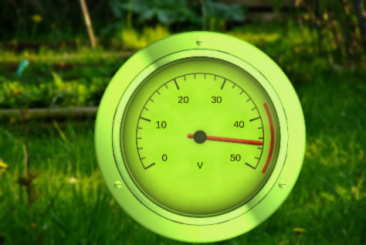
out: **45** V
